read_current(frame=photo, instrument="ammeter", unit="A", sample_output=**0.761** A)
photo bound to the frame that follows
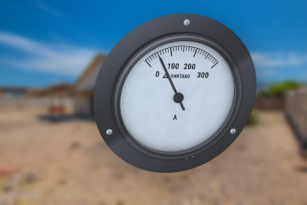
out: **50** A
